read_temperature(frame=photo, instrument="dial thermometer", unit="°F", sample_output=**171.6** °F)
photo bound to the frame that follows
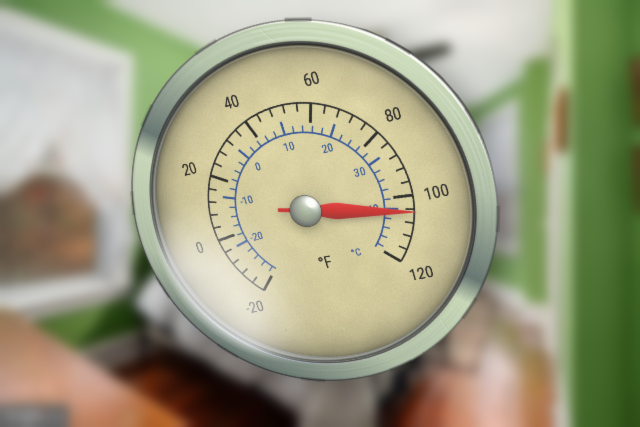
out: **104** °F
